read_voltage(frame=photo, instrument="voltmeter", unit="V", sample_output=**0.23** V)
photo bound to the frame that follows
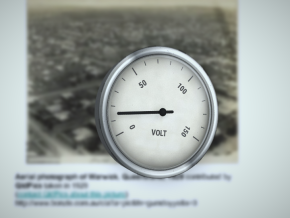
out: **15** V
